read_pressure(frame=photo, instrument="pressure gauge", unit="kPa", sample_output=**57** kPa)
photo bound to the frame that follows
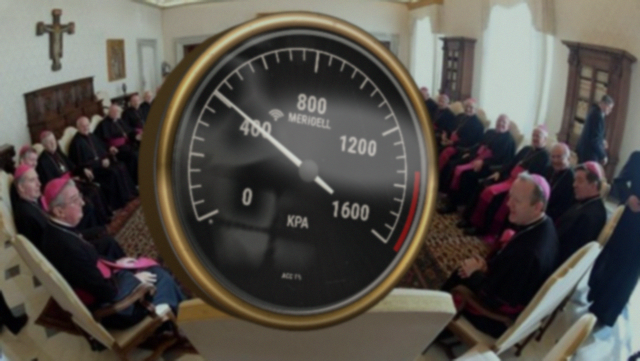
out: **400** kPa
